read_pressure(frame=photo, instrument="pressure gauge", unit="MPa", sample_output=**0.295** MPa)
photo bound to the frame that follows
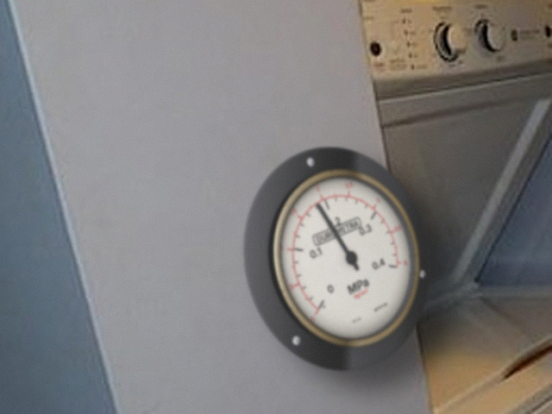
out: **0.18** MPa
